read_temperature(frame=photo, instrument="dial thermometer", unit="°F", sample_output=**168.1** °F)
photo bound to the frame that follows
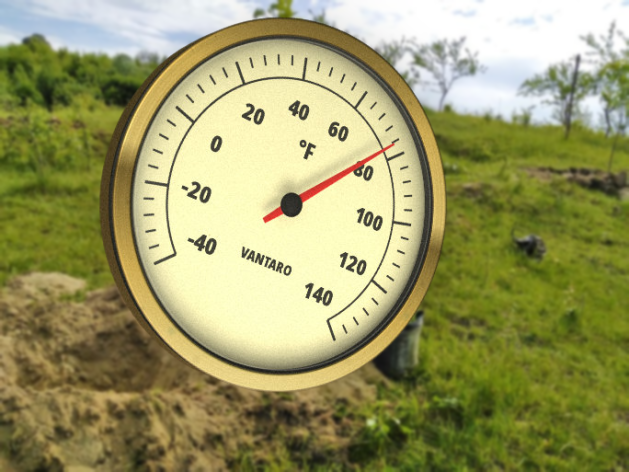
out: **76** °F
